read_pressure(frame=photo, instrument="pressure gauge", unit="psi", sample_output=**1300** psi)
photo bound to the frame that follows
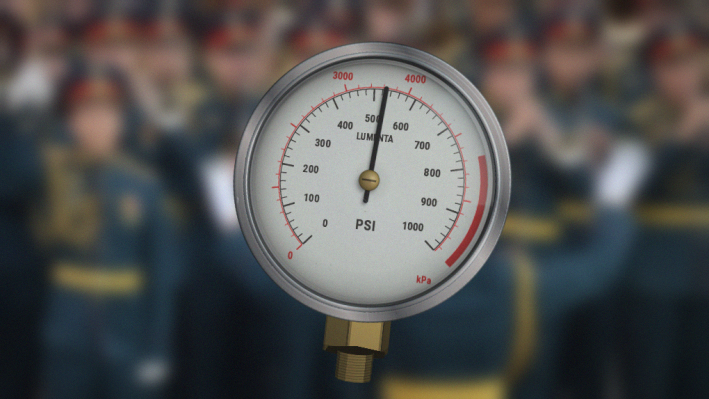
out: **530** psi
